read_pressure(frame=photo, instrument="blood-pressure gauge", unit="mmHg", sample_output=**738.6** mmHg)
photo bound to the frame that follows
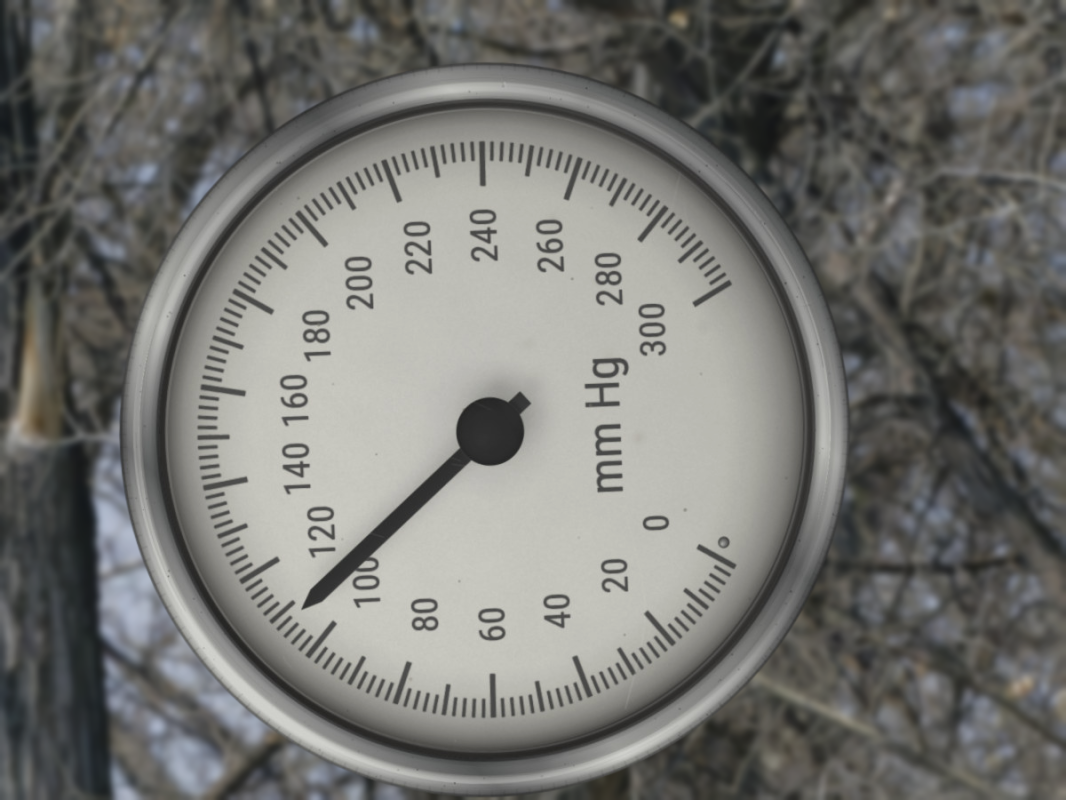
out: **108** mmHg
